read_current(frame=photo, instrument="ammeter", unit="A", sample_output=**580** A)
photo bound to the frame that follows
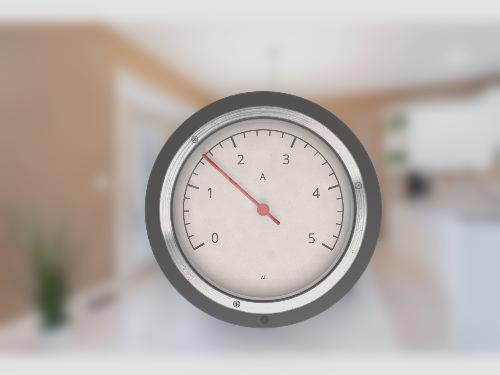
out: **1.5** A
